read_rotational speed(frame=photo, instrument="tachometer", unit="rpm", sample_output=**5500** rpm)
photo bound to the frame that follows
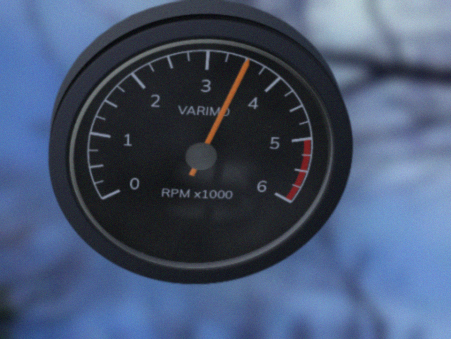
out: **3500** rpm
